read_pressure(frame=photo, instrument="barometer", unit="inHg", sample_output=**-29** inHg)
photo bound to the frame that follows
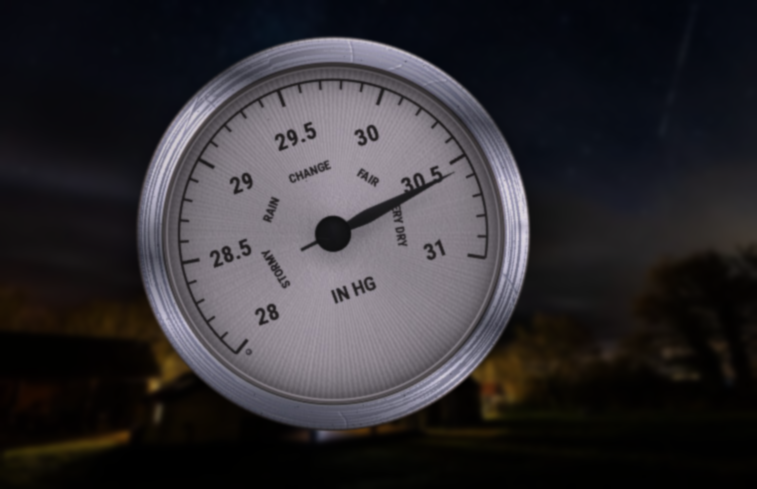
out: **30.55** inHg
